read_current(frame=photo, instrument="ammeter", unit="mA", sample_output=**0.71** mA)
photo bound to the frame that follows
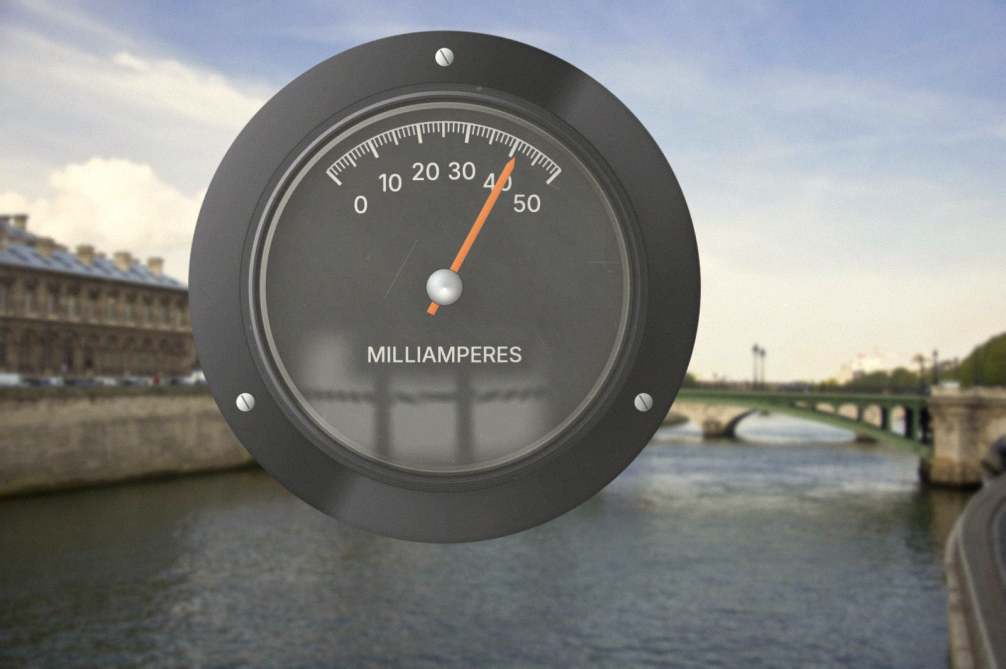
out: **41** mA
